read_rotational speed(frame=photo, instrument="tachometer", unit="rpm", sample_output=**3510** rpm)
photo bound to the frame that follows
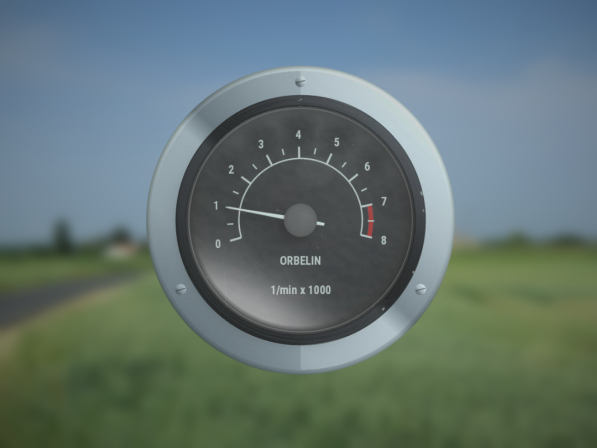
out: **1000** rpm
